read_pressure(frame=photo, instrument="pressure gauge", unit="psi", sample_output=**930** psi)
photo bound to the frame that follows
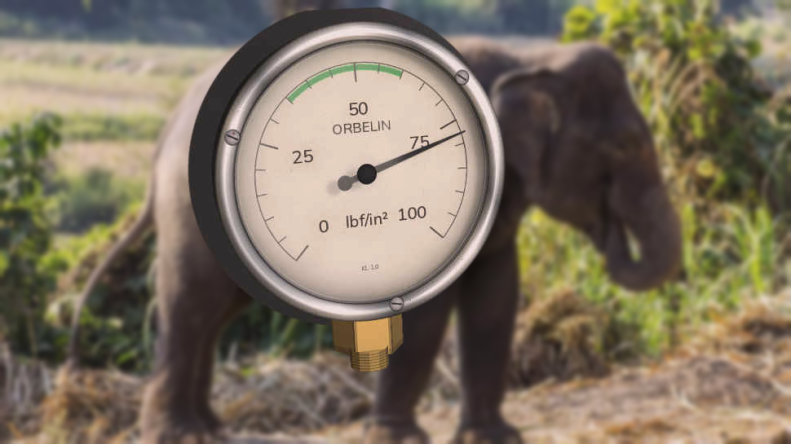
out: **77.5** psi
